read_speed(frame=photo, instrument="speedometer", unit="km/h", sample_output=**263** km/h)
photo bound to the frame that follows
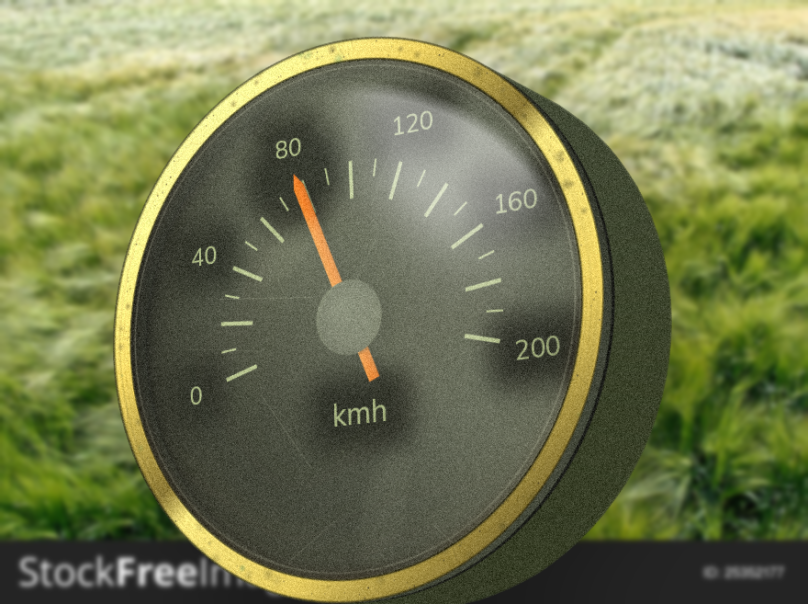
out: **80** km/h
